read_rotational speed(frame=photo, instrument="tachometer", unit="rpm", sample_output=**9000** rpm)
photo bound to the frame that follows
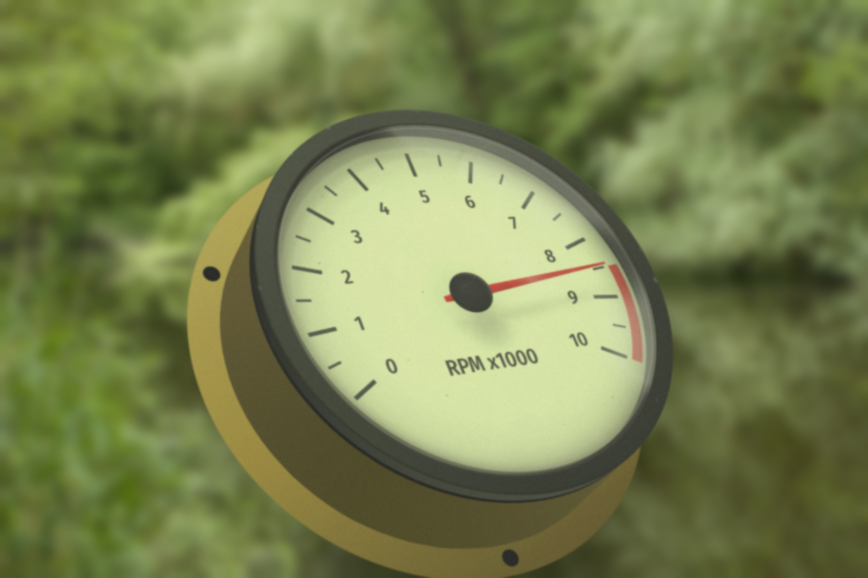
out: **8500** rpm
